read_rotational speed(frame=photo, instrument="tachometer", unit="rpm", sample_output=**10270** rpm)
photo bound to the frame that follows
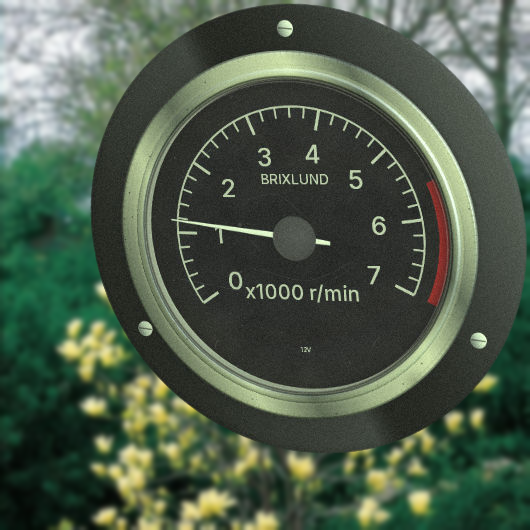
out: **1200** rpm
